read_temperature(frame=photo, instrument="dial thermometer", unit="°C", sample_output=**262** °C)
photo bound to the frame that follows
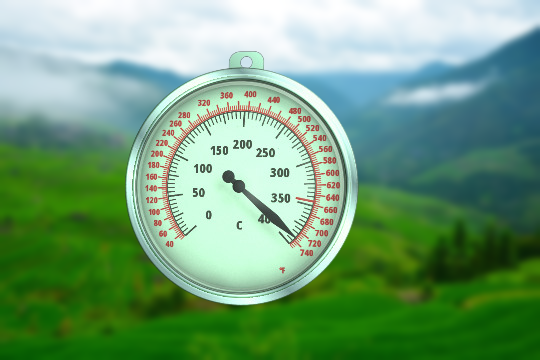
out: **390** °C
